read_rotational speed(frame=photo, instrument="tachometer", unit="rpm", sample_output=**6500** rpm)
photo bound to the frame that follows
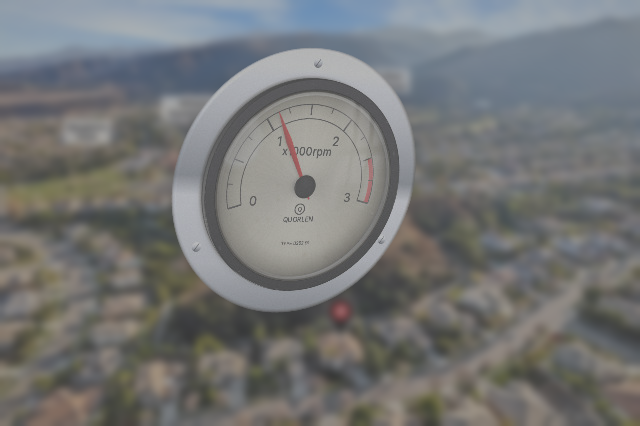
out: **1125** rpm
